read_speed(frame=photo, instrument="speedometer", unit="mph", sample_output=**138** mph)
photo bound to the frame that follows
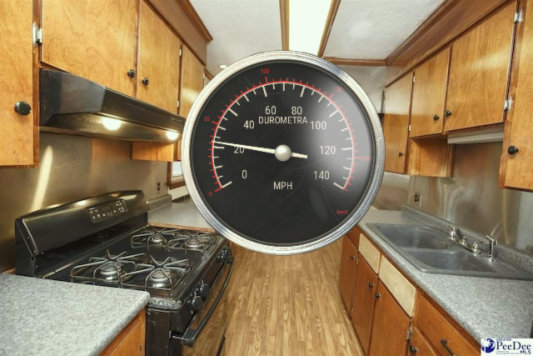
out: **22.5** mph
